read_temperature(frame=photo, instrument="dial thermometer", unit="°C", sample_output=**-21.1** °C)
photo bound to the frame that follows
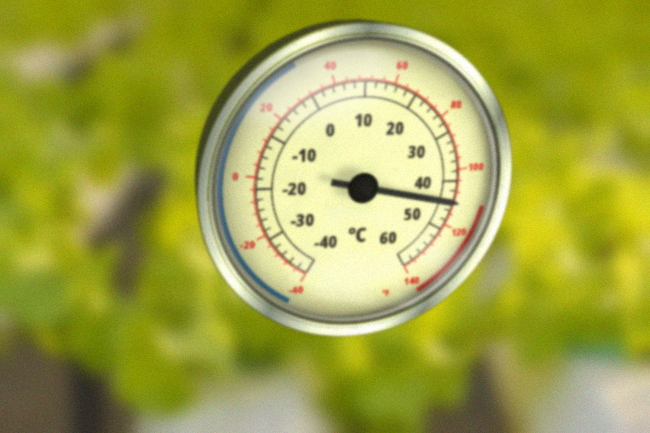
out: **44** °C
